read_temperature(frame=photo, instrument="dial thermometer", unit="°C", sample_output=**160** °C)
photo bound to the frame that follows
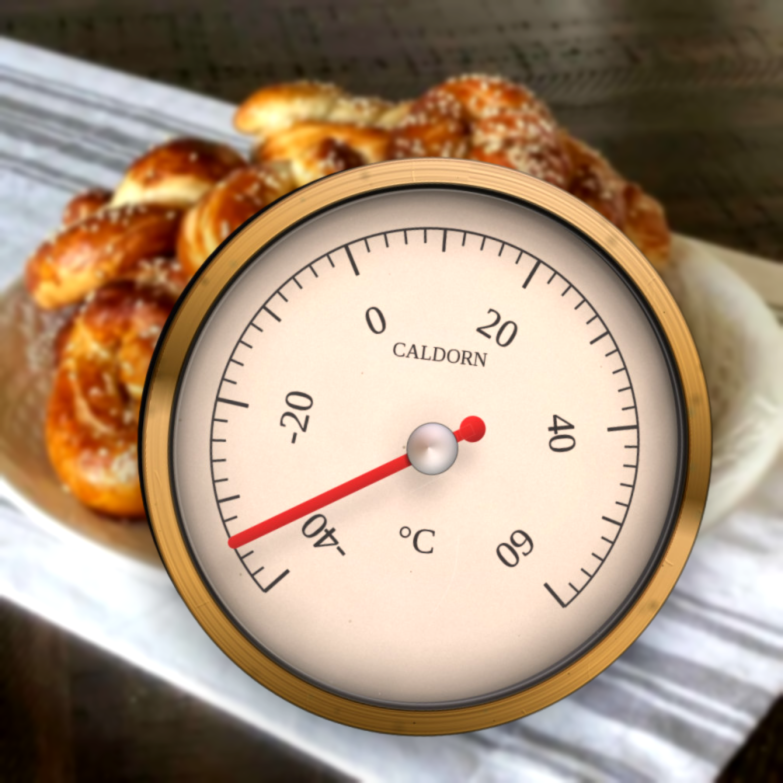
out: **-34** °C
